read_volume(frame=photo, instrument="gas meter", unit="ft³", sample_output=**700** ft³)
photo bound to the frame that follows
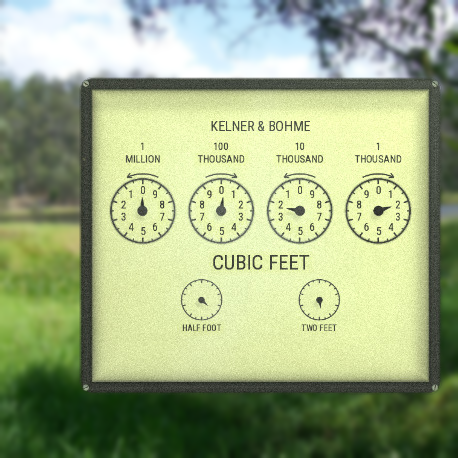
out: **2200** ft³
